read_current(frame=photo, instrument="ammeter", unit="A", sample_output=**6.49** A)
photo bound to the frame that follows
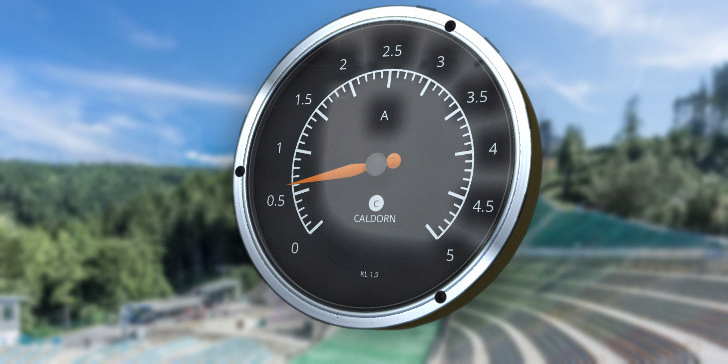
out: **0.6** A
